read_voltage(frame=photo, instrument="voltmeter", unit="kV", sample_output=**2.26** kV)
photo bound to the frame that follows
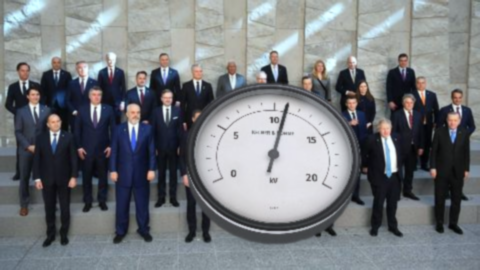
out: **11** kV
